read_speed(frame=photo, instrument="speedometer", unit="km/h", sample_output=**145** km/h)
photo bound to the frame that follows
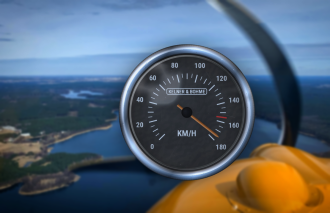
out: **175** km/h
